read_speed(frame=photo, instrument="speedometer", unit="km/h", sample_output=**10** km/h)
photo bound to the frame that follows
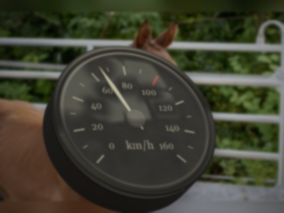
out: **65** km/h
